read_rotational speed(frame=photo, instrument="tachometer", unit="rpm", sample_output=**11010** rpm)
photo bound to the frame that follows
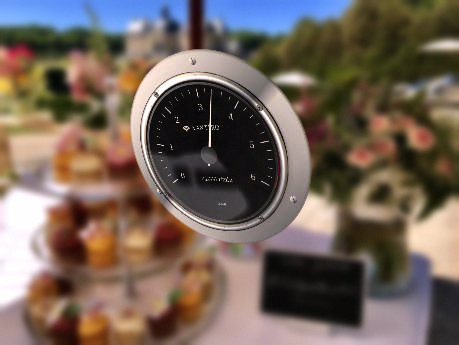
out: **3400** rpm
